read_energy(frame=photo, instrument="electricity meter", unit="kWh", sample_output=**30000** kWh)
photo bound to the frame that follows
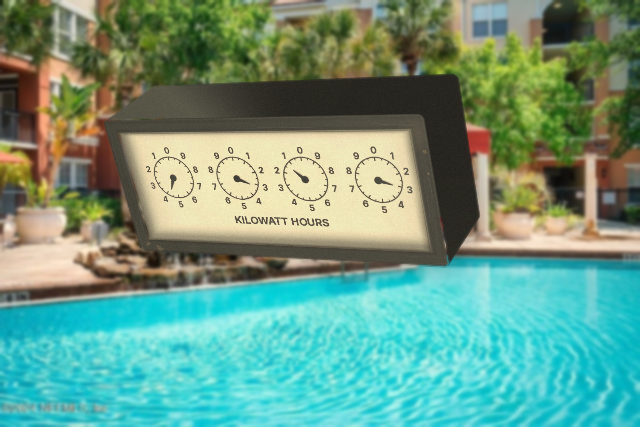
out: **4313** kWh
